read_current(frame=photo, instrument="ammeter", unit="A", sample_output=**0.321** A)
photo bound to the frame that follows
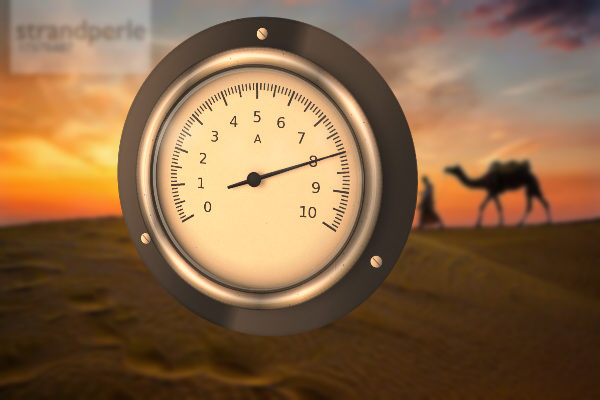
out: **8** A
